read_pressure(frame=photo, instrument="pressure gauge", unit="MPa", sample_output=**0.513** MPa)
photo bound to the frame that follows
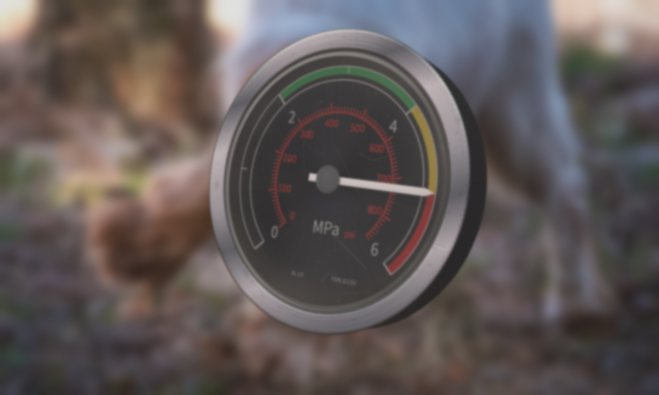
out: **5** MPa
